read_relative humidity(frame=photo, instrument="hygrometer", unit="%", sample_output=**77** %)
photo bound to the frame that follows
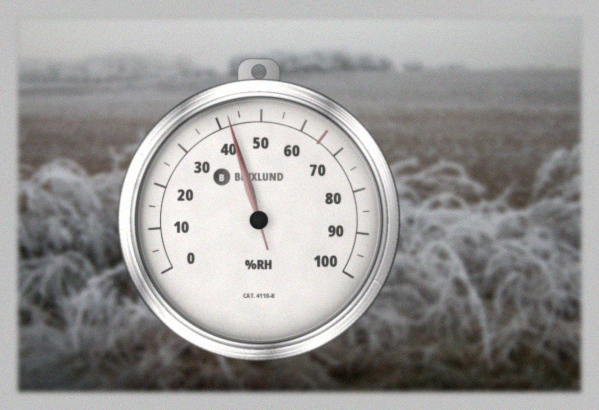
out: **42.5** %
